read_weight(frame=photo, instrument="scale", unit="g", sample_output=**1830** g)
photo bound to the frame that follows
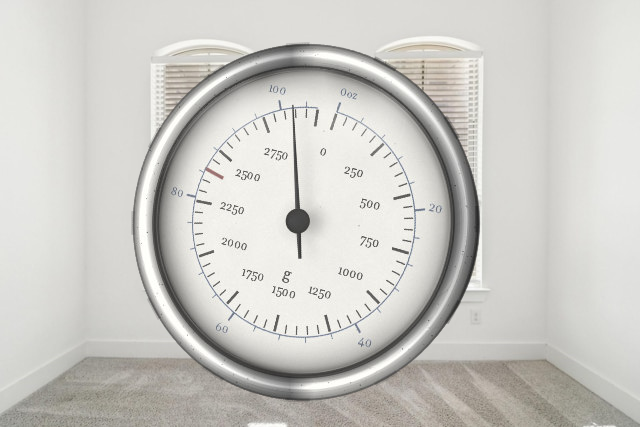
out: **2900** g
